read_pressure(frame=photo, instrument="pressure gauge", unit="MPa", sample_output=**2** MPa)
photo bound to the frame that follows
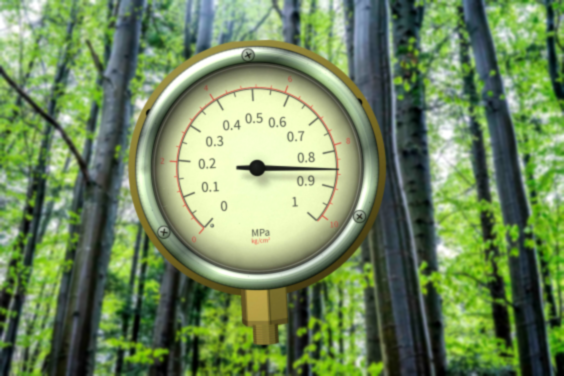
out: **0.85** MPa
